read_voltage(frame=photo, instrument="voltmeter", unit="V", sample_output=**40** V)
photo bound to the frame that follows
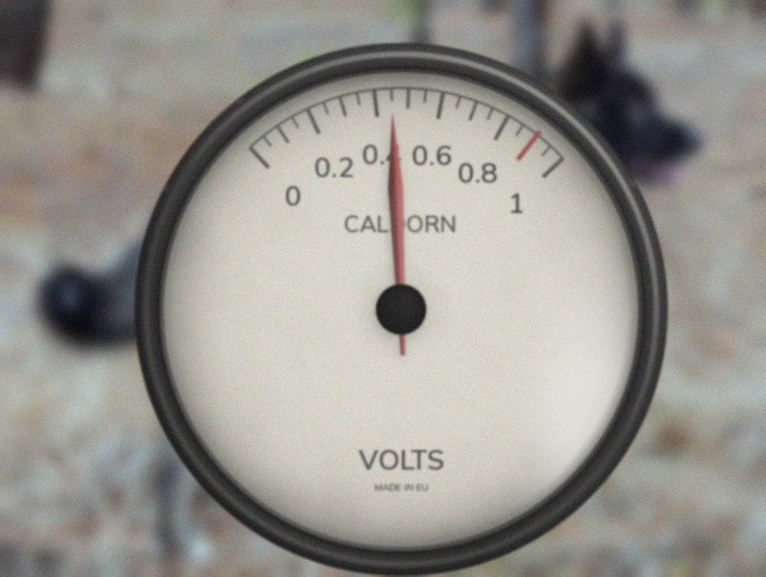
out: **0.45** V
